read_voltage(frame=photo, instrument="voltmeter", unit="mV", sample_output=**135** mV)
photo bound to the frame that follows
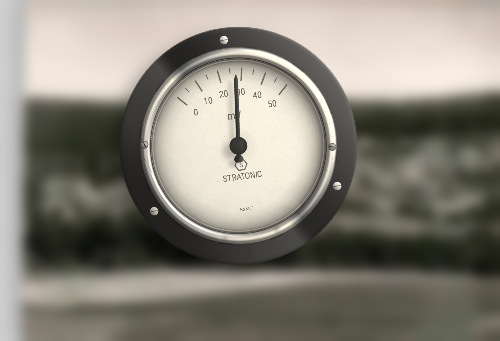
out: **27.5** mV
